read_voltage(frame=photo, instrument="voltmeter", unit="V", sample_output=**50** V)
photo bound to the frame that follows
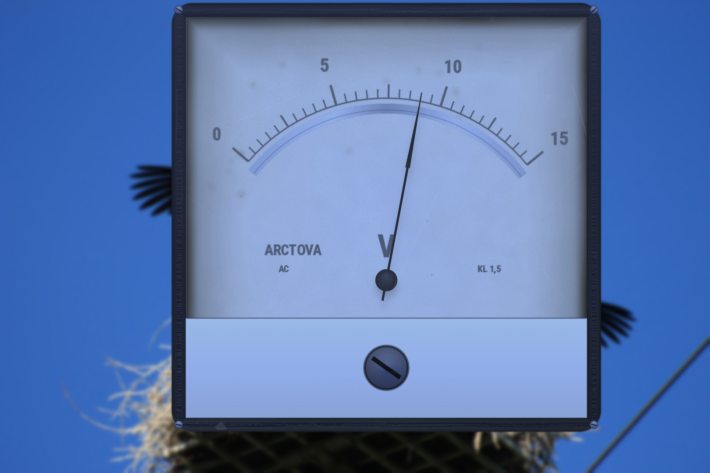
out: **9** V
